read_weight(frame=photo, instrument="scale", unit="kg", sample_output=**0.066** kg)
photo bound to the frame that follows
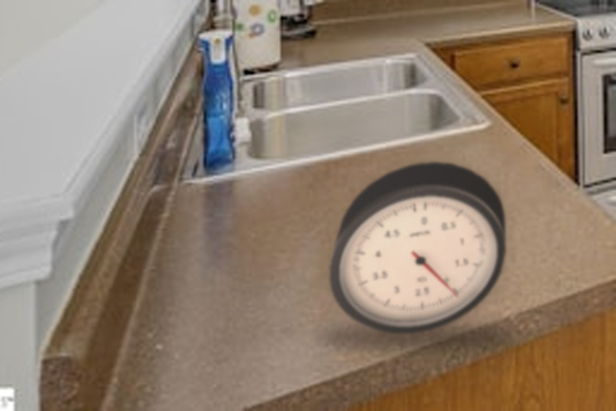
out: **2** kg
